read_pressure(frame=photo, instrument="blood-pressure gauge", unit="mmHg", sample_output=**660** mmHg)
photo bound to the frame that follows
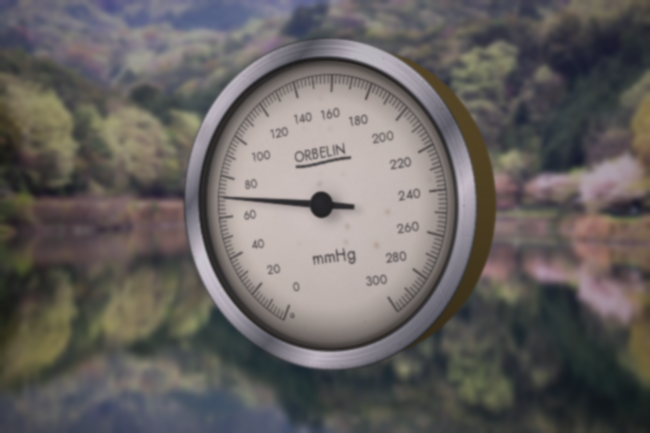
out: **70** mmHg
